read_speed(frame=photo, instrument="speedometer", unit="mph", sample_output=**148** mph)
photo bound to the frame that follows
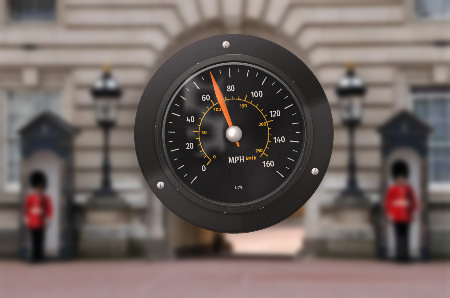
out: **70** mph
